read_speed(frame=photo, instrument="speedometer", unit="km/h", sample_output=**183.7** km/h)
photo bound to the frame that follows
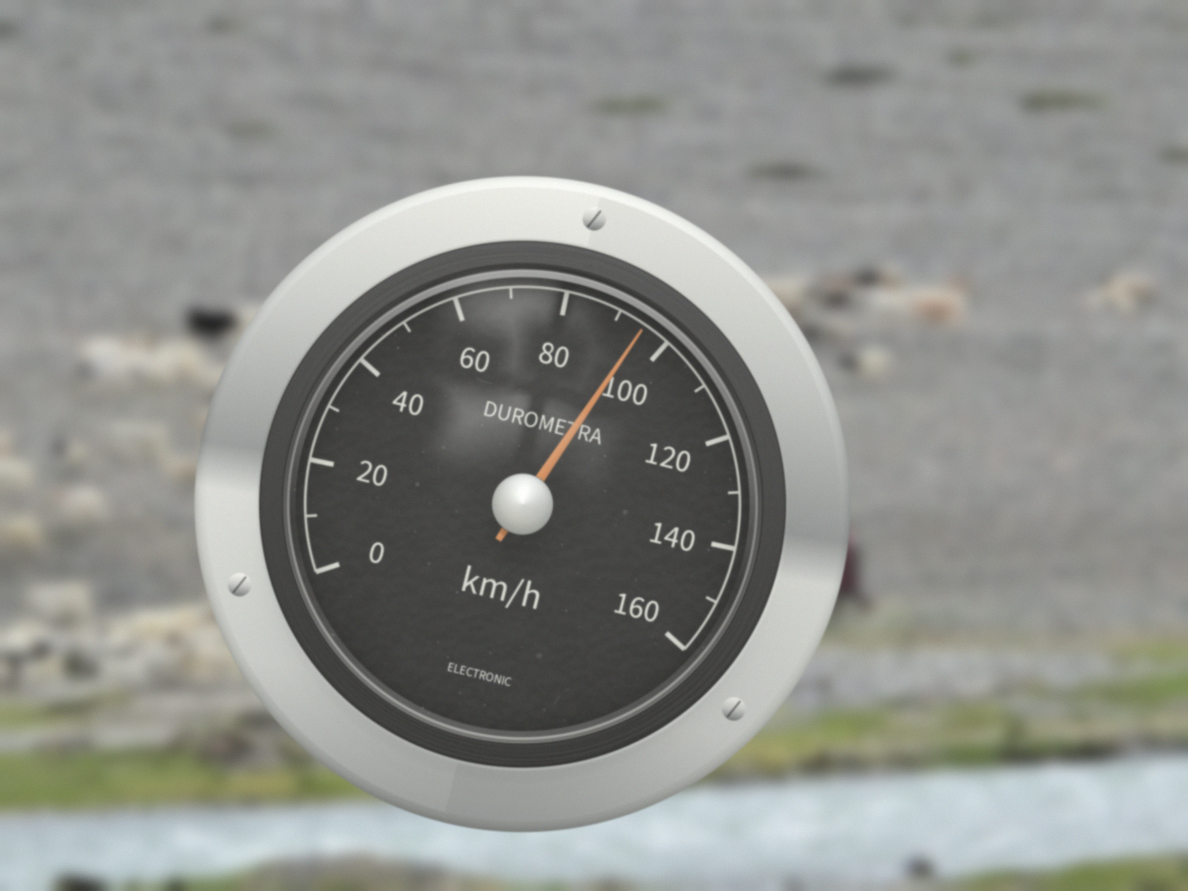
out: **95** km/h
